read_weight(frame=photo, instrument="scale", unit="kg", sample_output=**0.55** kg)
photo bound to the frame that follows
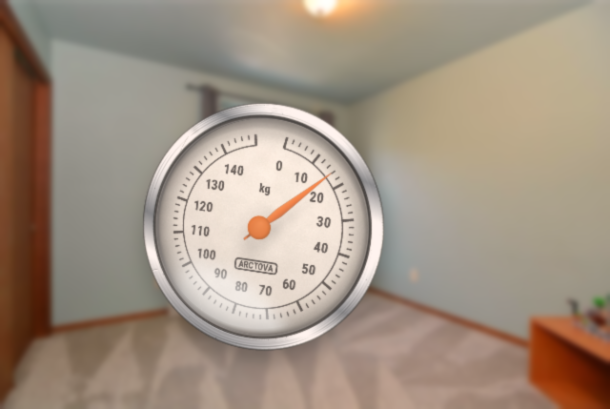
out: **16** kg
